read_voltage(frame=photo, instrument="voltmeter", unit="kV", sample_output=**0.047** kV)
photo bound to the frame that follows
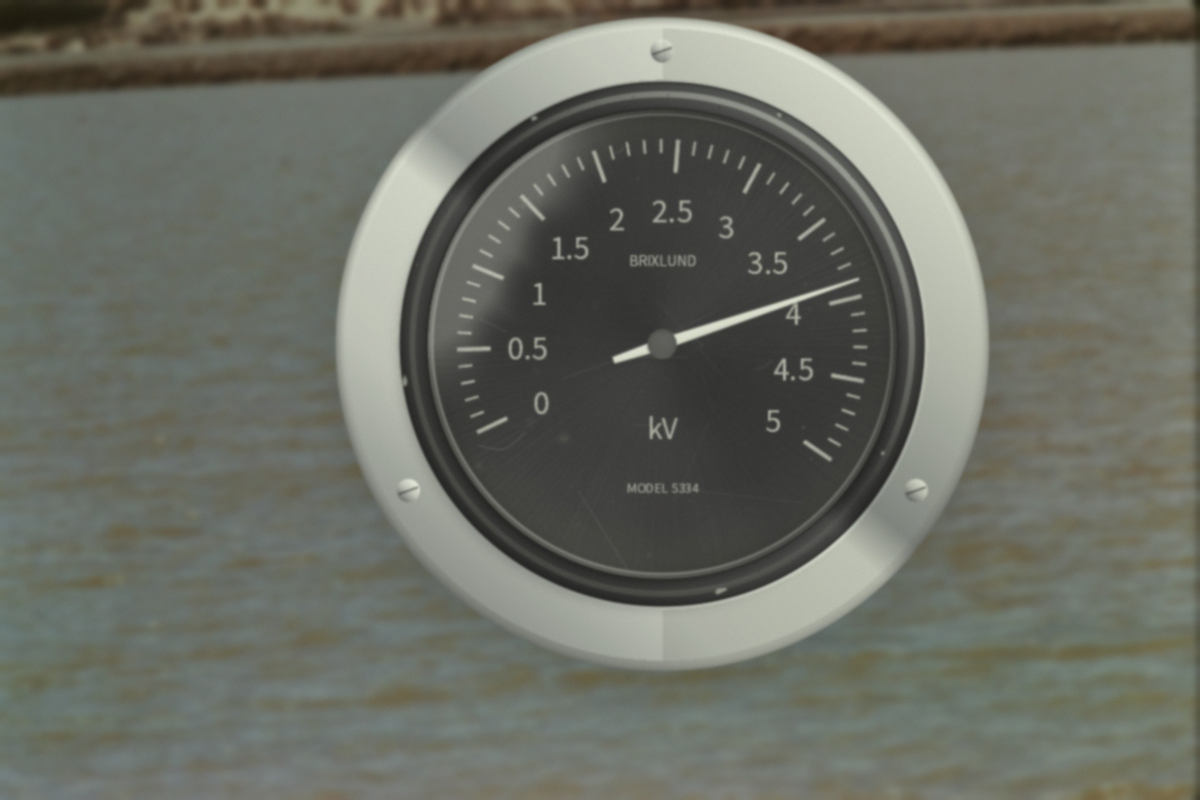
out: **3.9** kV
